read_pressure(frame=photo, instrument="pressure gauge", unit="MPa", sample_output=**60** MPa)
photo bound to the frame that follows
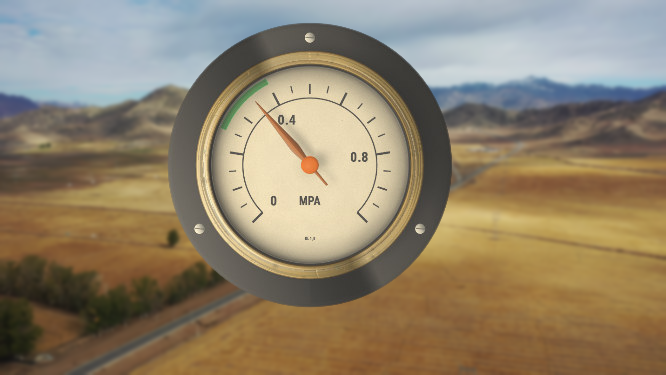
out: **0.35** MPa
